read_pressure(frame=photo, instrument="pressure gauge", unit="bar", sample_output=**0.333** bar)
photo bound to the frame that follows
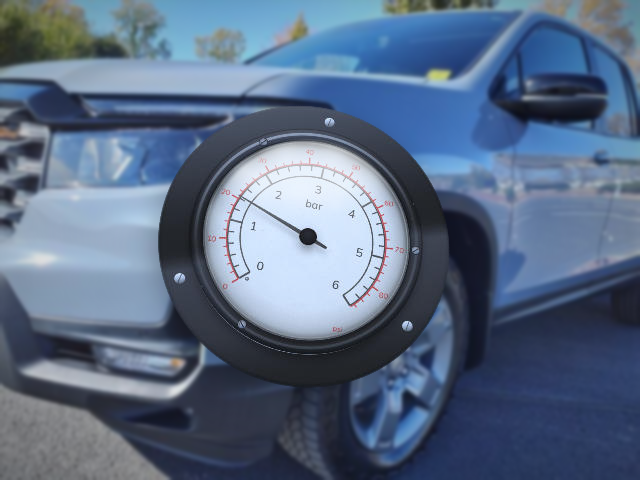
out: **1.4** bar
